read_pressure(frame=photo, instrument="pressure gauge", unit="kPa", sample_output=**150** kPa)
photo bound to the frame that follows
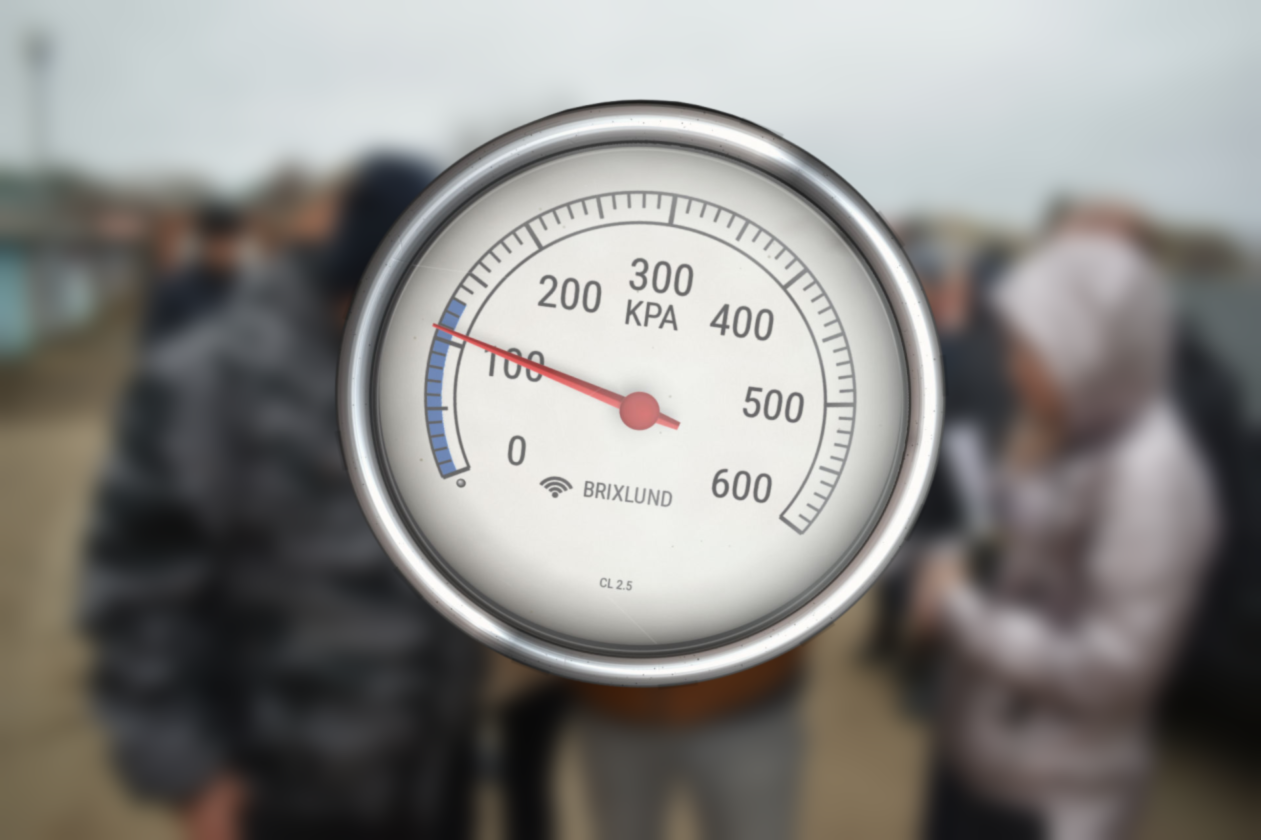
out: **110** kPa
